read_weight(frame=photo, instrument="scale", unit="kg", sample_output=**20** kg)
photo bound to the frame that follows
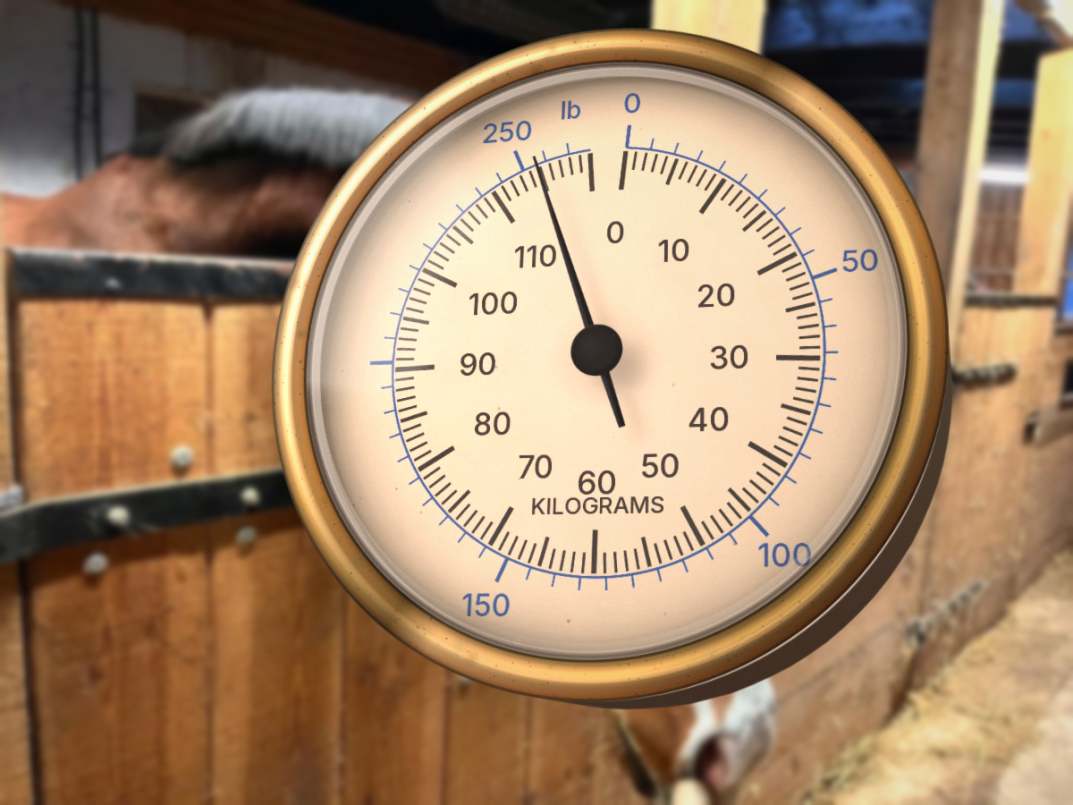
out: **115** kg
